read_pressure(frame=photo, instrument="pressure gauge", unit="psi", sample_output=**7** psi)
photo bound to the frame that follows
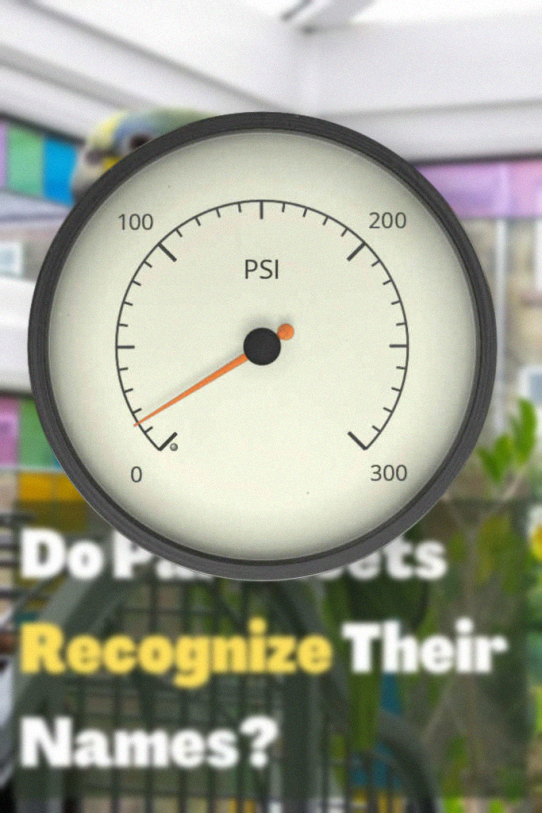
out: **15** psi
